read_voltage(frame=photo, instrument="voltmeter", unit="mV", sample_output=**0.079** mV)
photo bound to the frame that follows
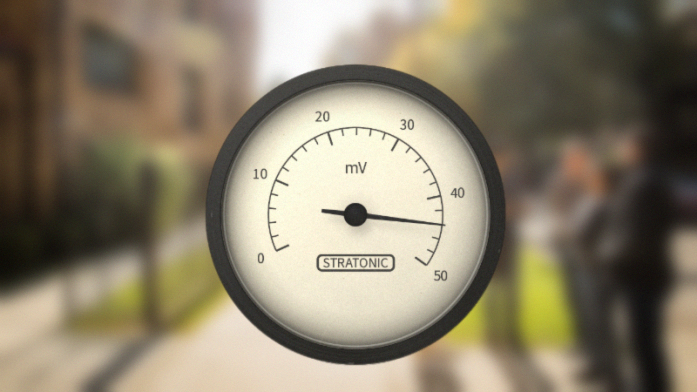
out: **44** mV
